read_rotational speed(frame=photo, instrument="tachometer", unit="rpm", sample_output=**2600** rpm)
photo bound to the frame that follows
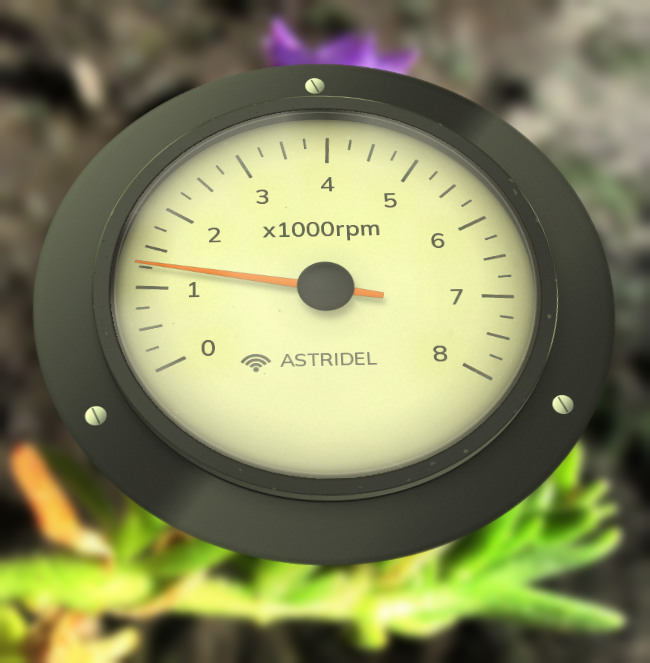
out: **1250** rpm
